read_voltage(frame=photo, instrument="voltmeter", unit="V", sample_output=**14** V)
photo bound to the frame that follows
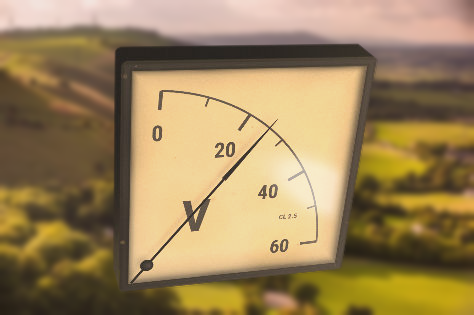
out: **25** V
